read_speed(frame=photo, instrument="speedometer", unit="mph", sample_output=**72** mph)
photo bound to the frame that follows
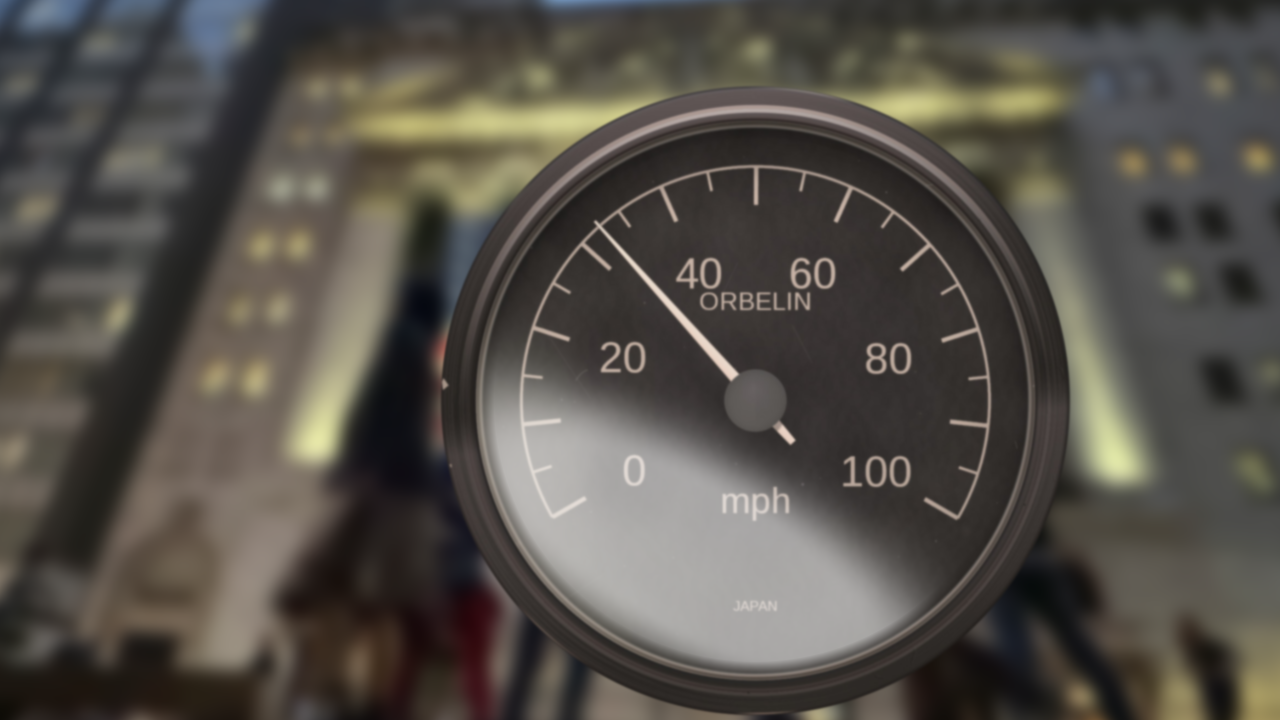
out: **32.5** mph
